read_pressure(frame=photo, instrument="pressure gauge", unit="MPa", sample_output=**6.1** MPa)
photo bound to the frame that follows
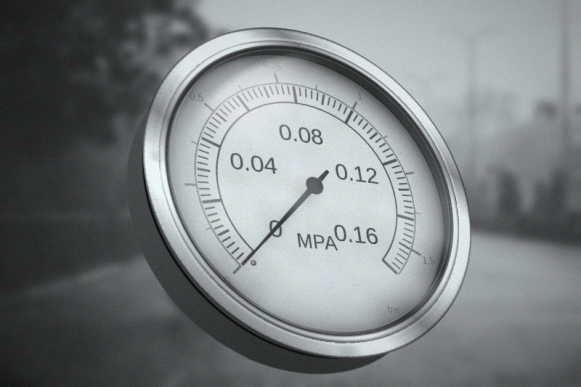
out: **0** MPa
